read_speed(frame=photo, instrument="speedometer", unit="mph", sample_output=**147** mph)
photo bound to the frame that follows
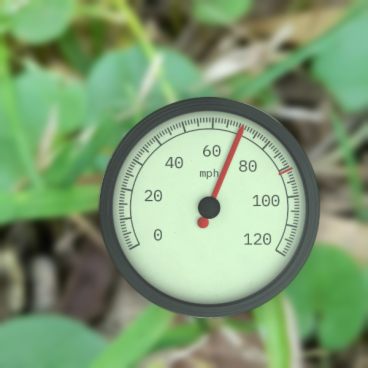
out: **70** mph
